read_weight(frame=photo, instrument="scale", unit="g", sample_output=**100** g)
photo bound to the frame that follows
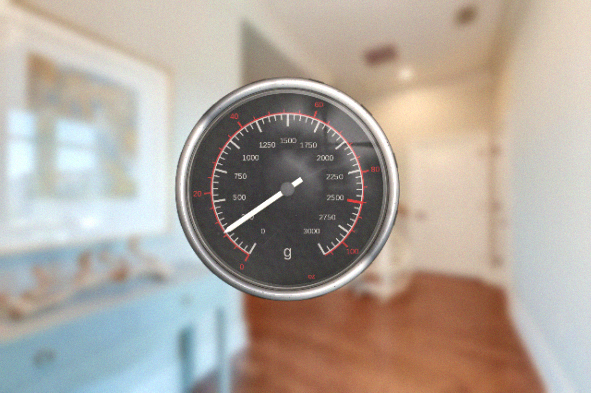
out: **250** g
